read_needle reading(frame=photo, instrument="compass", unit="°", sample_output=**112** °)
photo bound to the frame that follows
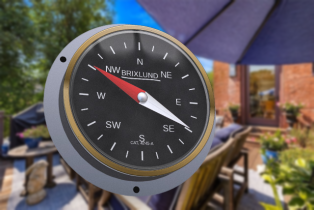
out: **300** °
